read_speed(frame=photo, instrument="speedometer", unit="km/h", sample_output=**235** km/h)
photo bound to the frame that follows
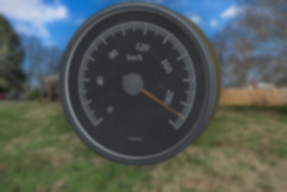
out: **210** km/h
